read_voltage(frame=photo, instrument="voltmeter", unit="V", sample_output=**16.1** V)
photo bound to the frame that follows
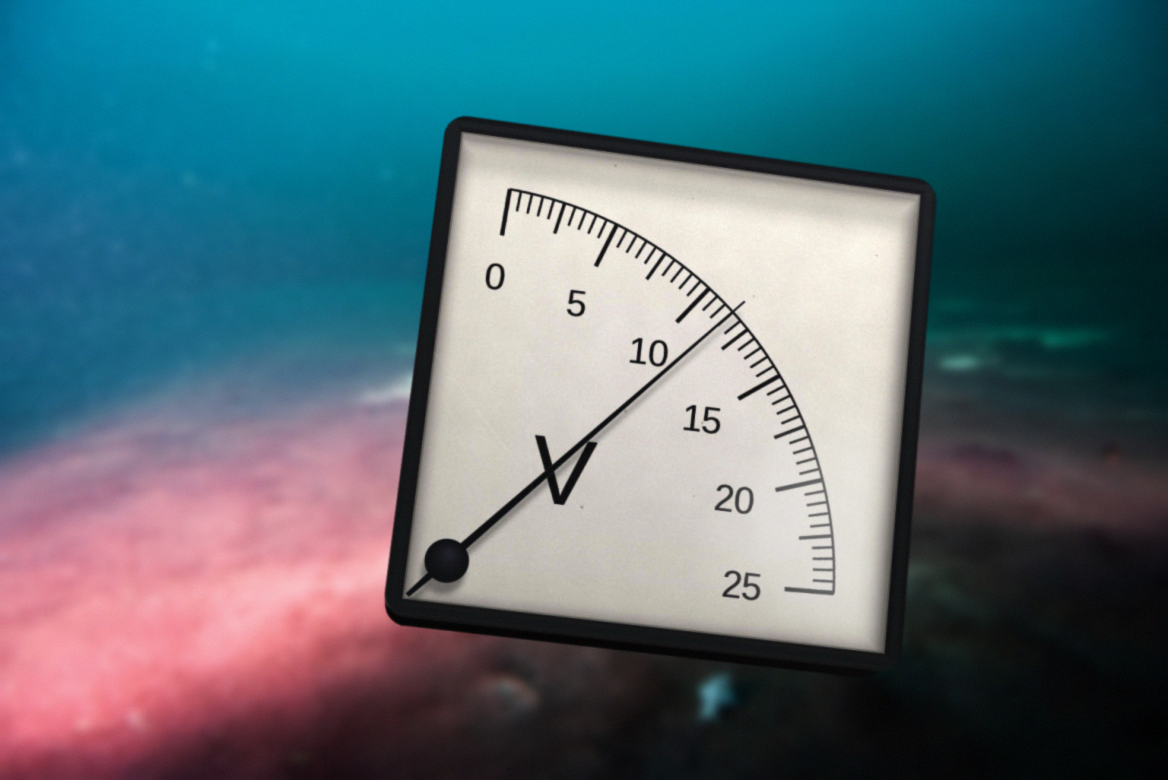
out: **11.5** V
